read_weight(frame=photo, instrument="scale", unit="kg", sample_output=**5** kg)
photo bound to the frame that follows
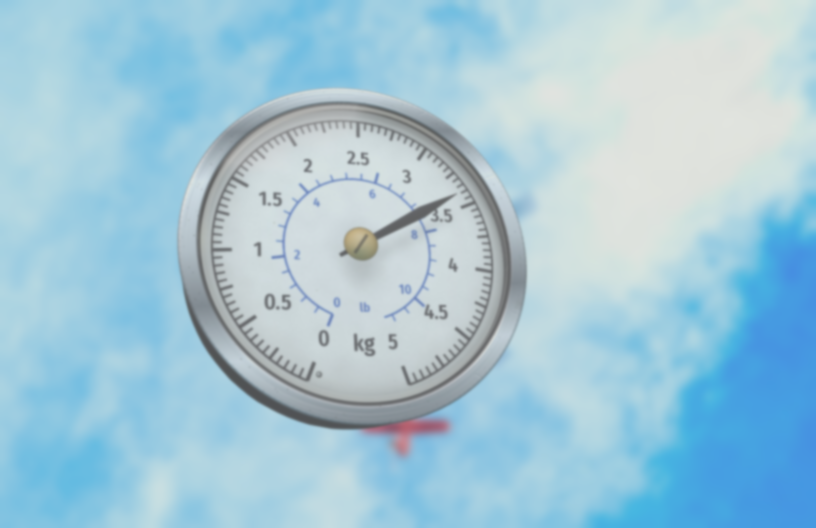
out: **3.4** kg
